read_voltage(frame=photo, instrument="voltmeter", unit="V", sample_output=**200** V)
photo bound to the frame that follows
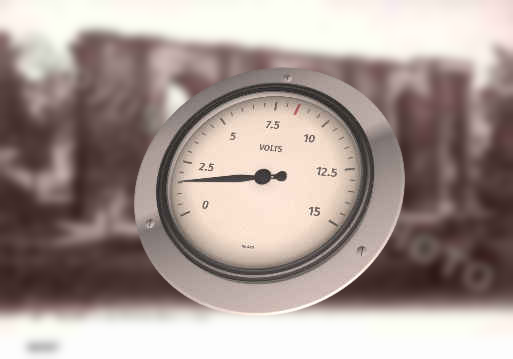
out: **1.5** V
